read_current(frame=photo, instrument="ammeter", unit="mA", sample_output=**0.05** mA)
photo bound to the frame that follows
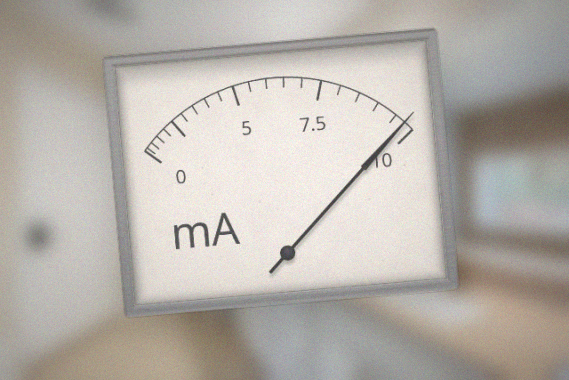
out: **9.75** mA
